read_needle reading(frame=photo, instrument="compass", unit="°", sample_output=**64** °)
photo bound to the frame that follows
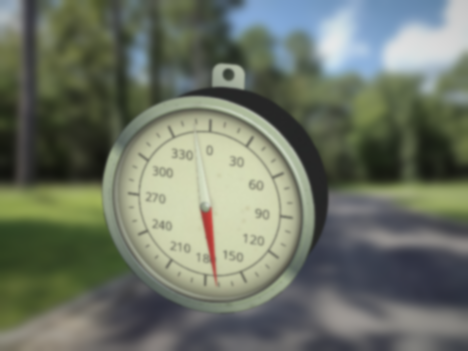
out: **170** °
